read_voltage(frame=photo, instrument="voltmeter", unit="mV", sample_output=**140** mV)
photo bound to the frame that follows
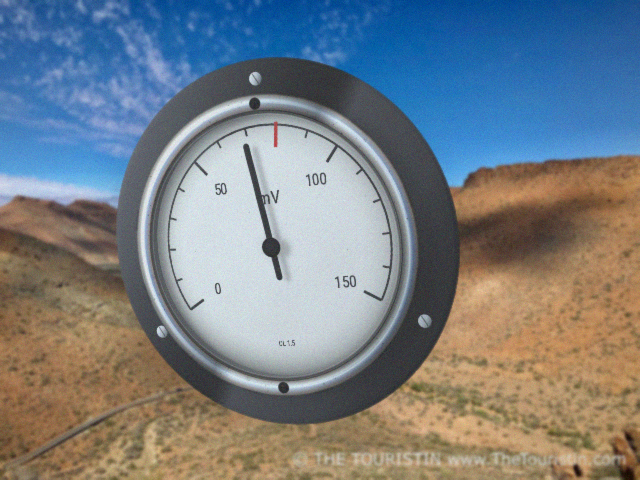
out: **70** mV
